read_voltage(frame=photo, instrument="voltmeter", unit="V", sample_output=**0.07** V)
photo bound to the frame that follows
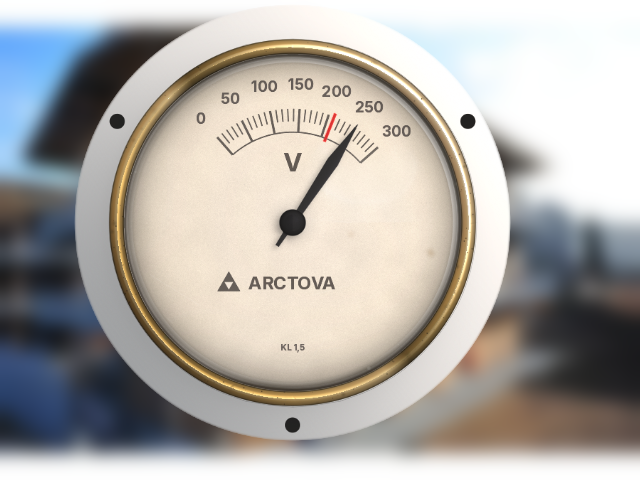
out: **250** V
